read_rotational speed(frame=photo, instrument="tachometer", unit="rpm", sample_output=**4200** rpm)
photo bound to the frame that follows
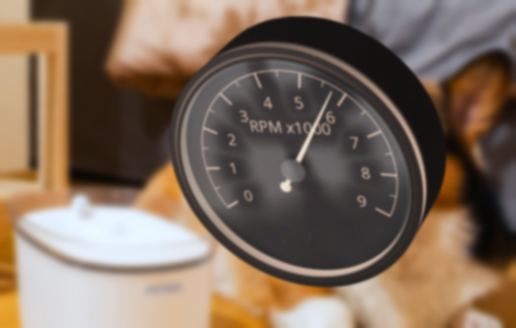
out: **5750** rpm
